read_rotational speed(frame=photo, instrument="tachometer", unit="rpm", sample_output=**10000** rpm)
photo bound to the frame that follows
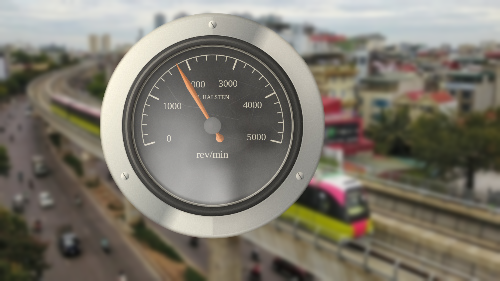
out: **1800** rpm
